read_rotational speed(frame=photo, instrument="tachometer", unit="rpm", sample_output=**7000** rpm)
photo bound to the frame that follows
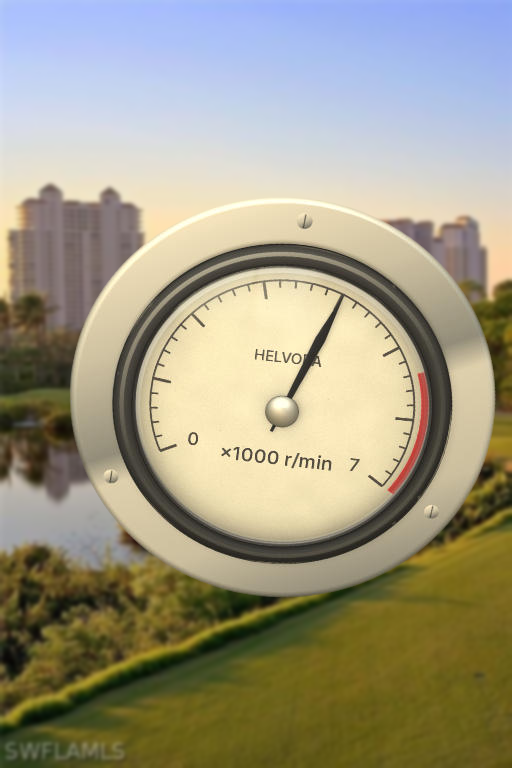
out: **4000** rpm
